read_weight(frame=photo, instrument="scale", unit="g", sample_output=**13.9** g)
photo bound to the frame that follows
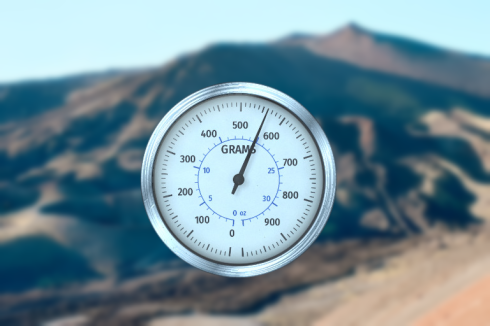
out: **560** g
